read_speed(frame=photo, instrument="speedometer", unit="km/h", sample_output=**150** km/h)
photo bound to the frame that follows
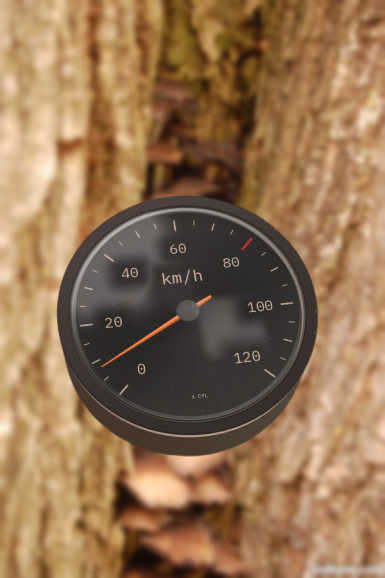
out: **7.5** km/h
